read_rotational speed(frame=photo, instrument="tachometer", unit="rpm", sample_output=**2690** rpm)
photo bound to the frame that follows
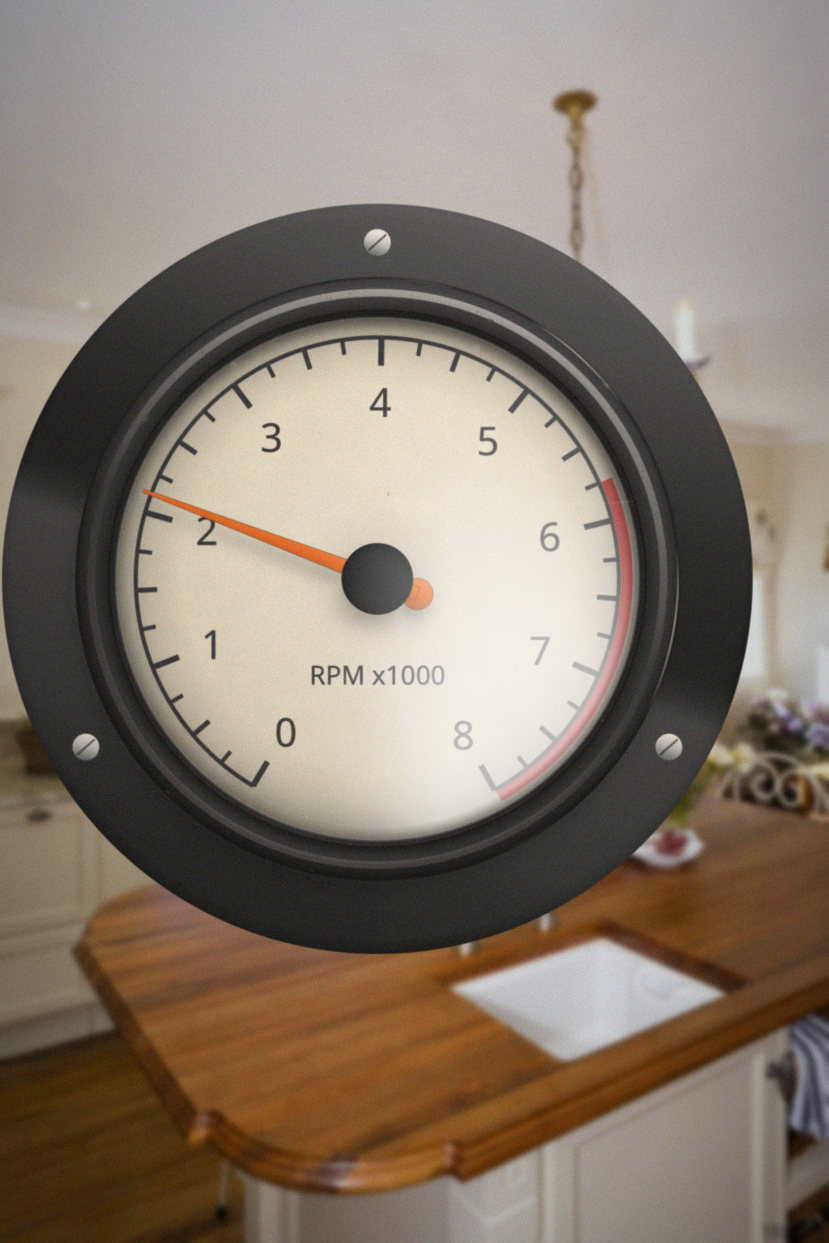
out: **2125** rpm
